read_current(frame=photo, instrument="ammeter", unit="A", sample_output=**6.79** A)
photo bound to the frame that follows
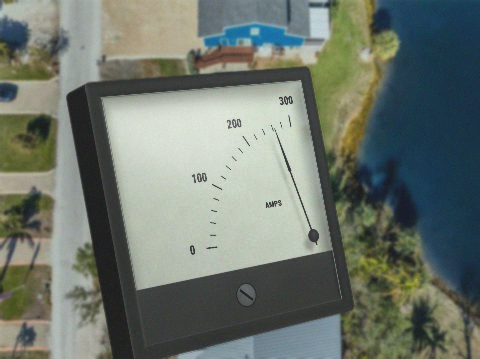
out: **260** A
